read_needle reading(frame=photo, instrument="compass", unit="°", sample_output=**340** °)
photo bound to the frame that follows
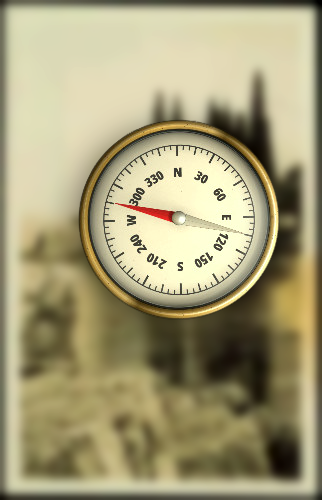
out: **285** °
